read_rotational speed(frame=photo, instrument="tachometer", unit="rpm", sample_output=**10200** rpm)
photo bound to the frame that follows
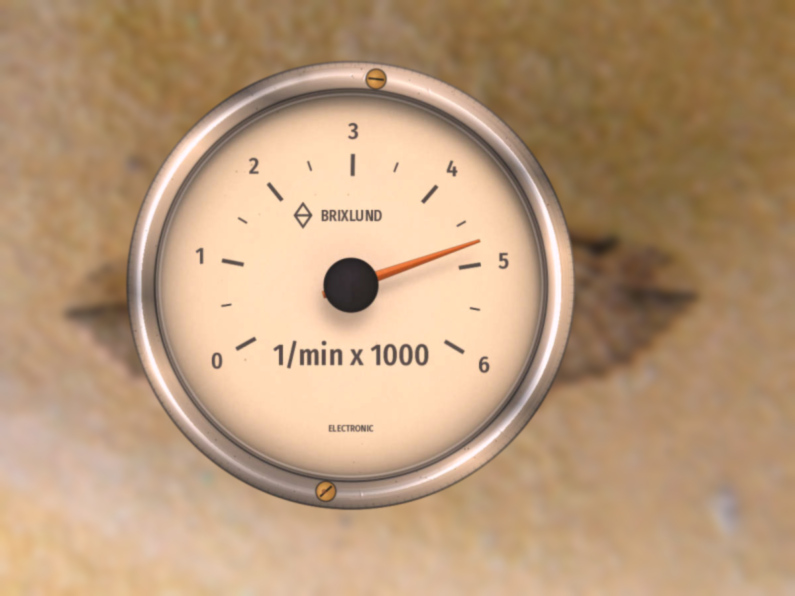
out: **4750** rpm
